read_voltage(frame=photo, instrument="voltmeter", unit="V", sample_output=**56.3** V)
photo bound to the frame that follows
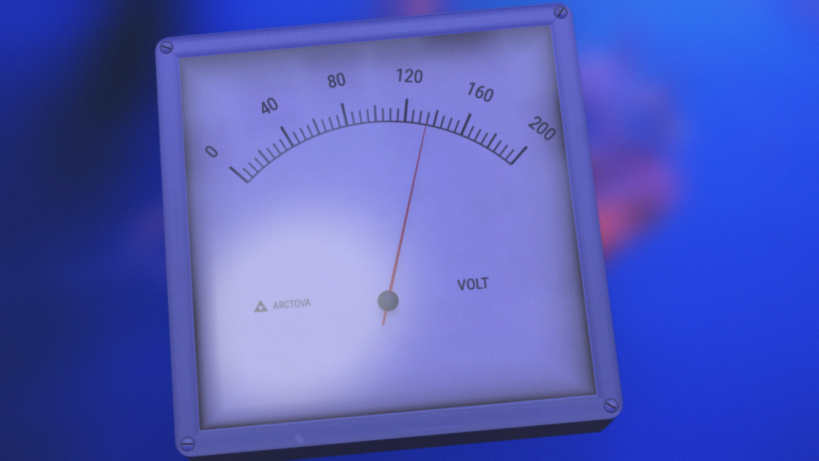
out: **135** V
